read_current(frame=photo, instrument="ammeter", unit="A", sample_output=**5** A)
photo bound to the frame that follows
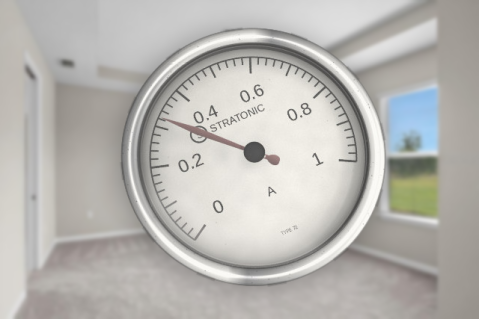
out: **0.32** A
